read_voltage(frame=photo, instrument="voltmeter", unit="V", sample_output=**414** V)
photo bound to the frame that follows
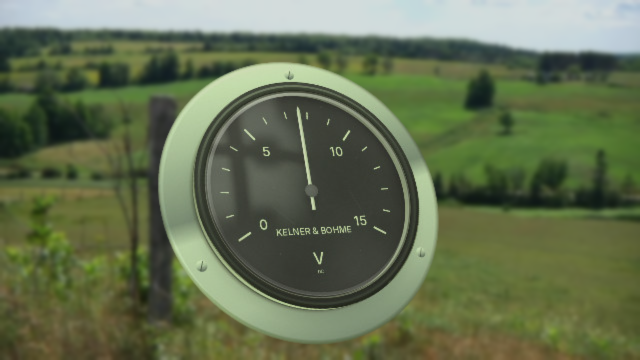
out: **7.5** V
